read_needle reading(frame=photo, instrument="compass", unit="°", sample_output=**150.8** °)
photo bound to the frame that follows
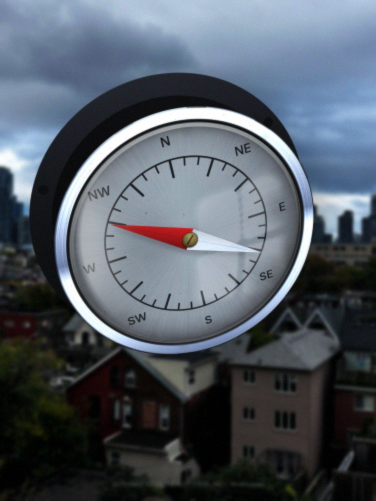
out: **300** °
